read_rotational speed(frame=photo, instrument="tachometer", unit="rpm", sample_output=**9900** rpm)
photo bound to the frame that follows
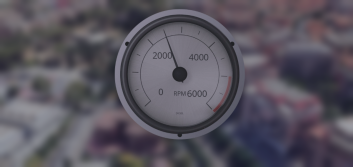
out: **2500** rpm
